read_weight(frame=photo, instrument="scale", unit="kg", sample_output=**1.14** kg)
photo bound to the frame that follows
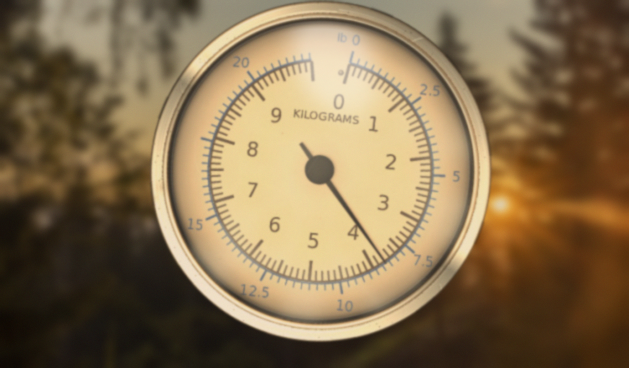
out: **3.8** kg
